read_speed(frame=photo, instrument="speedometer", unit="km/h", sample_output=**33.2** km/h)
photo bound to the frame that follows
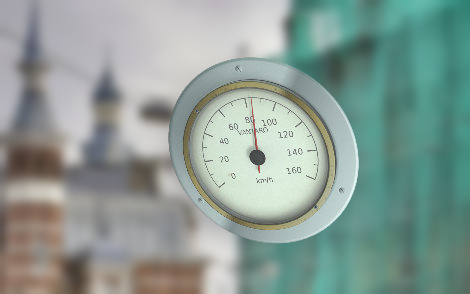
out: **85** km/h
